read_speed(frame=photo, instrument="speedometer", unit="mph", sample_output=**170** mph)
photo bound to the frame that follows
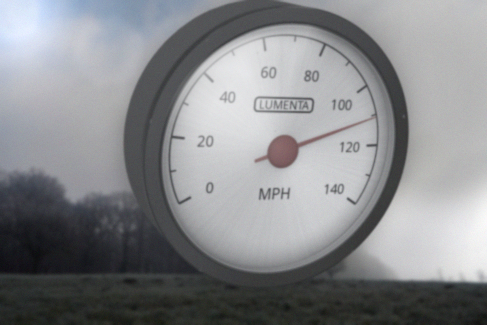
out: **110** mph
